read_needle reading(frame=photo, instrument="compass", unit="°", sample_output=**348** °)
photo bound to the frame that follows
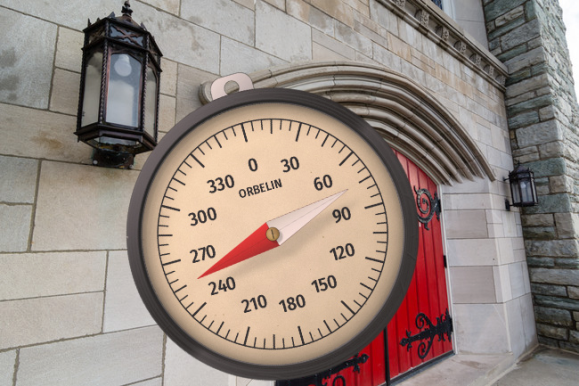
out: **255** °
